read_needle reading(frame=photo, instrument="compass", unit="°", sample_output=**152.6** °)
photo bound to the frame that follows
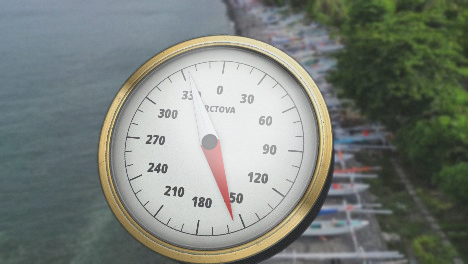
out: **155** °
